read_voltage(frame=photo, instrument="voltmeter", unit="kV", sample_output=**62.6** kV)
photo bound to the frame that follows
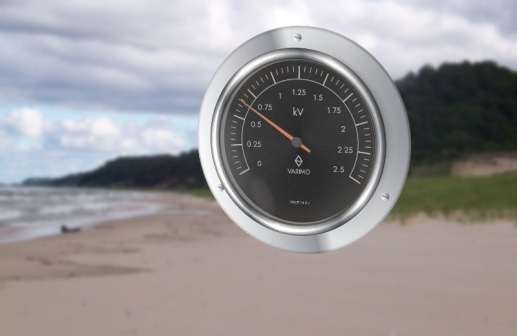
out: **0.65** kV
